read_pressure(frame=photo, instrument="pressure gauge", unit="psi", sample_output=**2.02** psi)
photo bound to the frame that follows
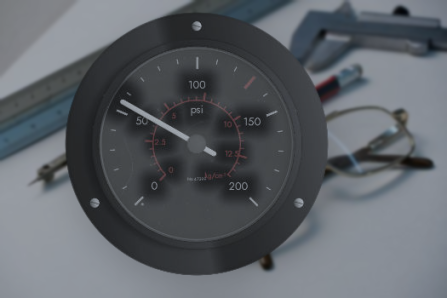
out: **55** psi
